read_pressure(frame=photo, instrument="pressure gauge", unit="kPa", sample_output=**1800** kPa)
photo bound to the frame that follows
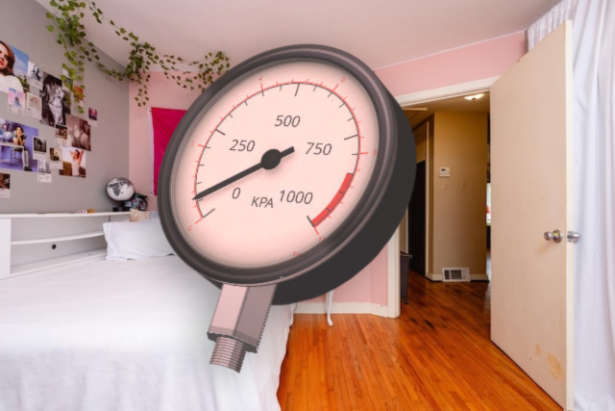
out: **50** kPa
